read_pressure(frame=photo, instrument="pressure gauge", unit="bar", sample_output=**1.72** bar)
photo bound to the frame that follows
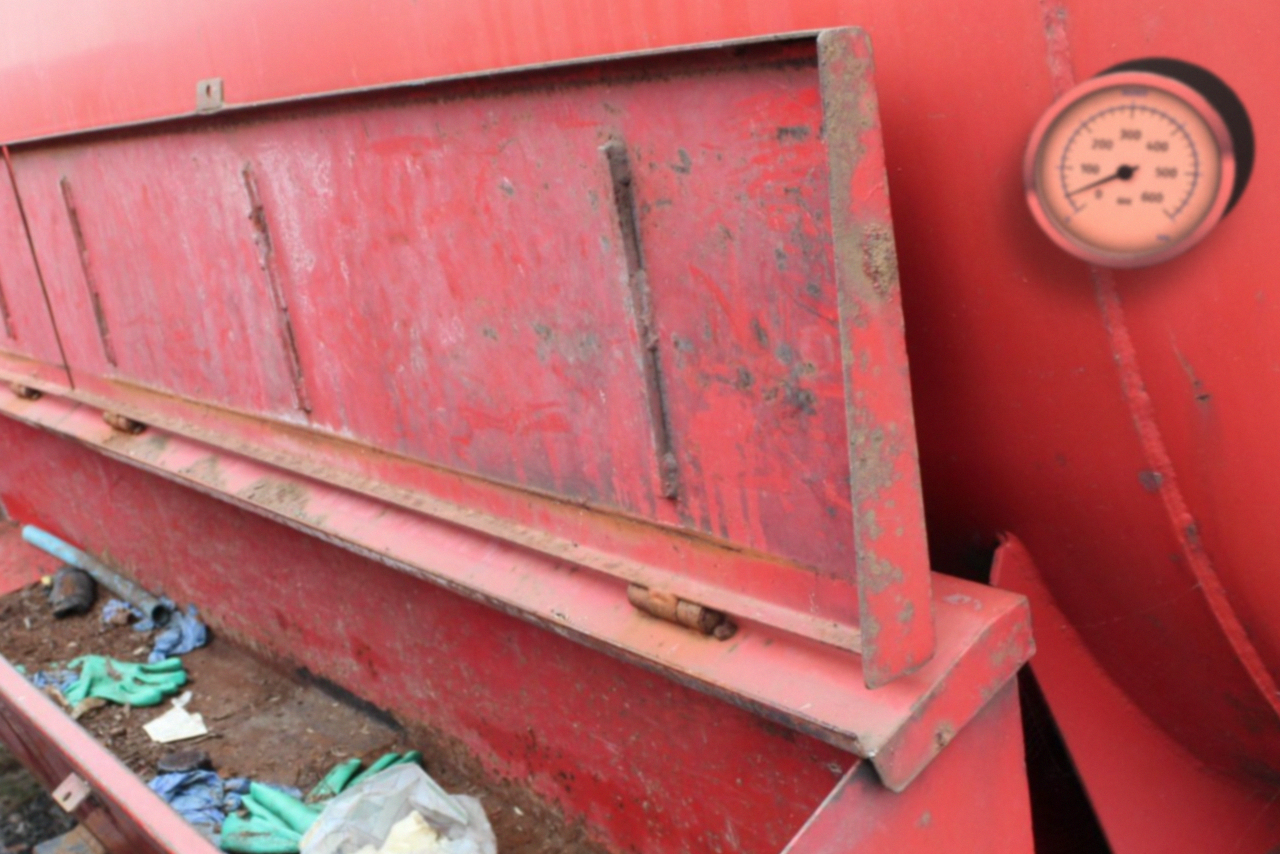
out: **40** bar
